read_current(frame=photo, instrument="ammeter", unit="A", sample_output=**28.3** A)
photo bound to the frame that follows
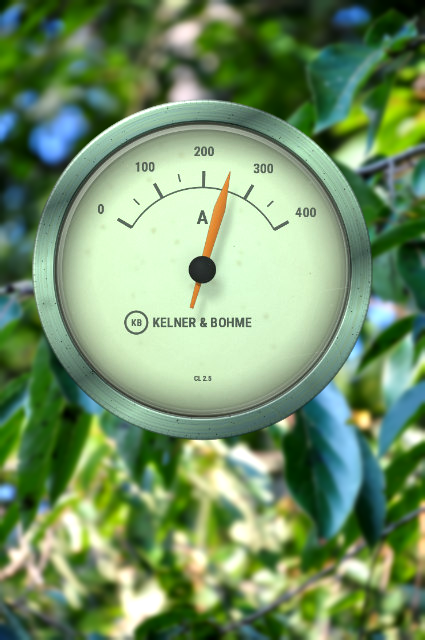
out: **250** A
